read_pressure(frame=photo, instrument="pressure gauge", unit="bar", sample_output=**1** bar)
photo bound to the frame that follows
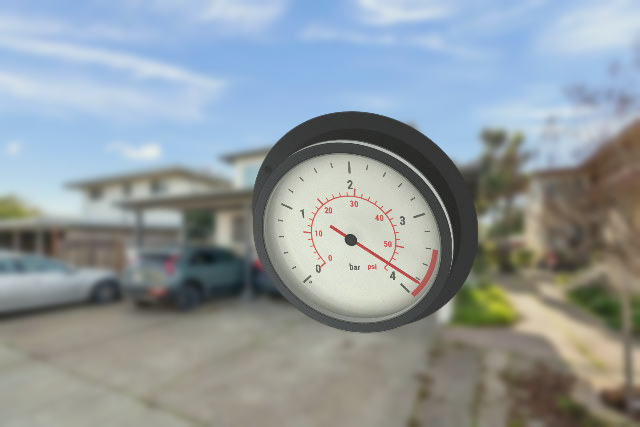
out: **3.8** bar
